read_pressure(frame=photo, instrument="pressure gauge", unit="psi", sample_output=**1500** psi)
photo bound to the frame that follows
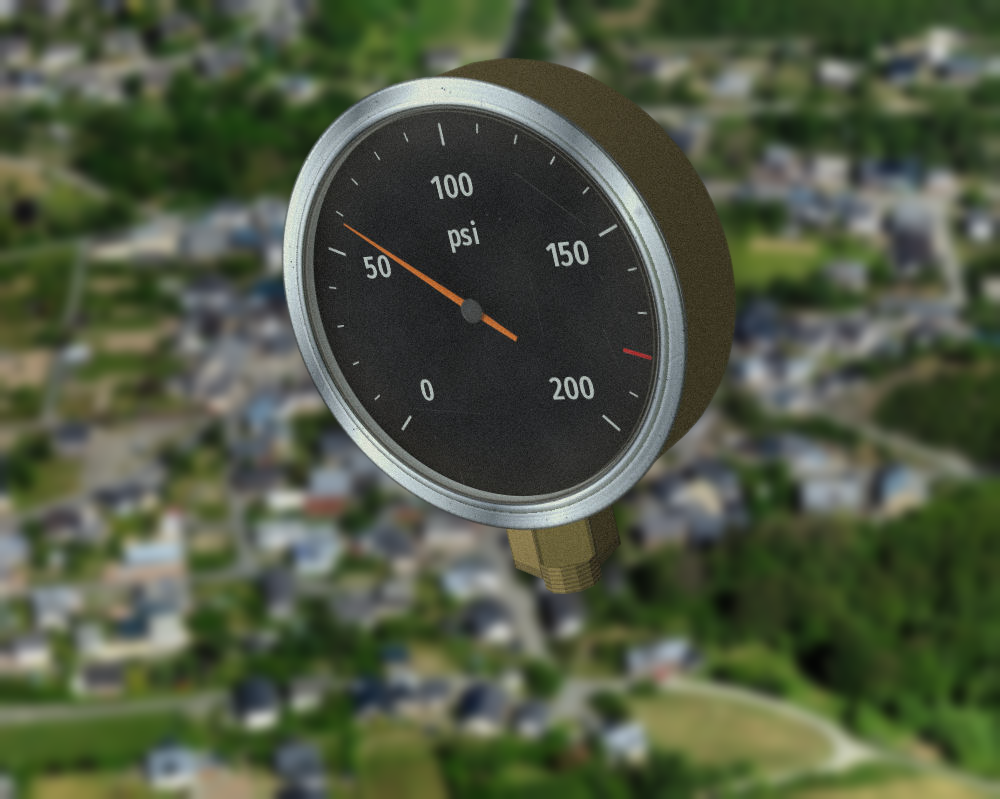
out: **60** psi
